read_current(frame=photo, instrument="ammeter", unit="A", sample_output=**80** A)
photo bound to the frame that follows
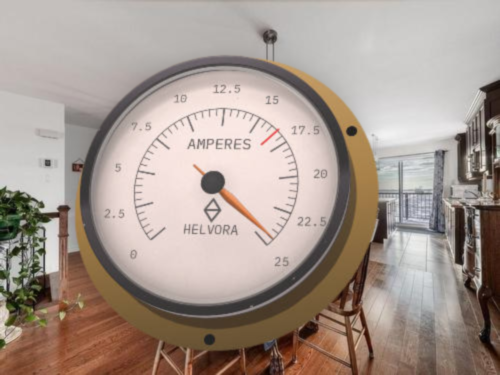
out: **24.5** A
